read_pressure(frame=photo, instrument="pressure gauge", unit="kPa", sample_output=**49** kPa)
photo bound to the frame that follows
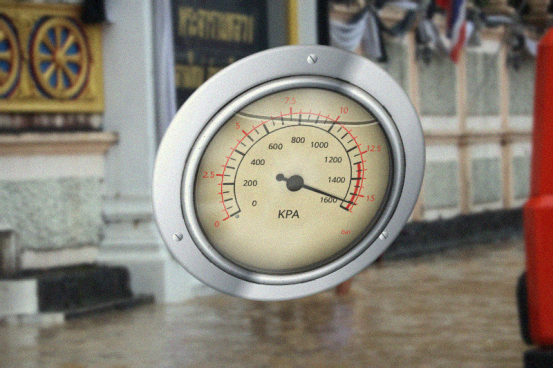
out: **1550** kPa
